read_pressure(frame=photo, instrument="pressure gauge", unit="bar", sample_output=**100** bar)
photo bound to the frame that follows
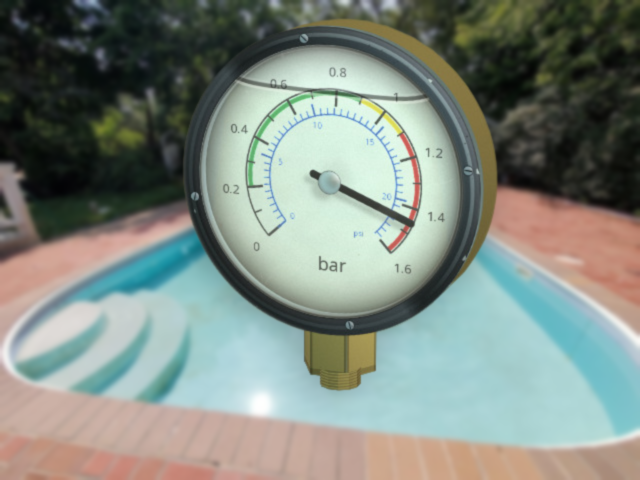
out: **1.45** bar
